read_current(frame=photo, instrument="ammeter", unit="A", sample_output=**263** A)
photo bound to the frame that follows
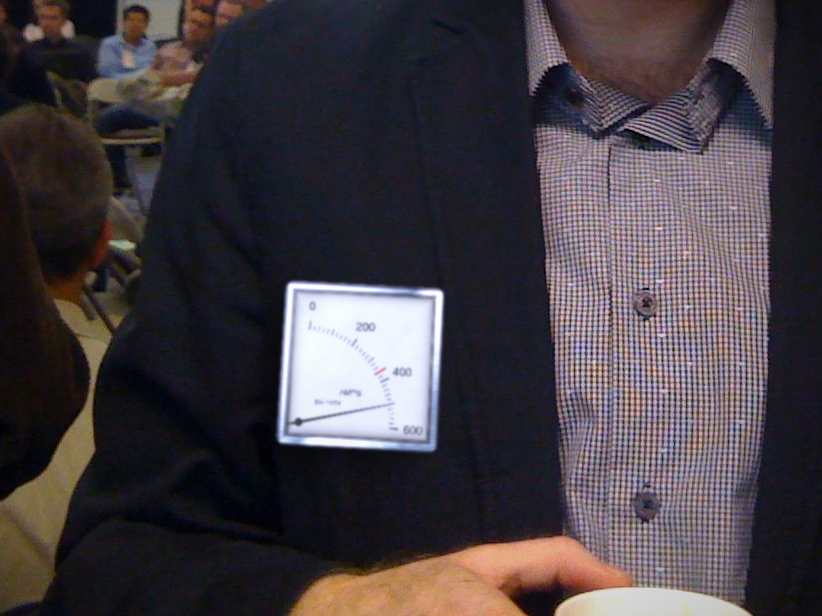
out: **500** A
